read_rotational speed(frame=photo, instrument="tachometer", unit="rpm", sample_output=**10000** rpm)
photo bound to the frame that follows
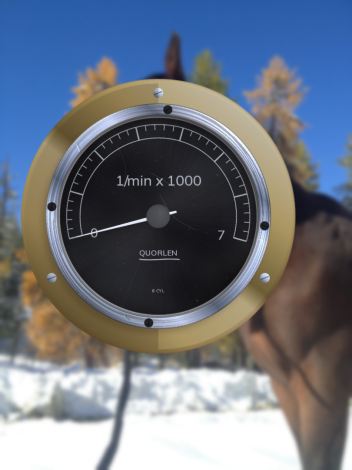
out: **0** rpm
